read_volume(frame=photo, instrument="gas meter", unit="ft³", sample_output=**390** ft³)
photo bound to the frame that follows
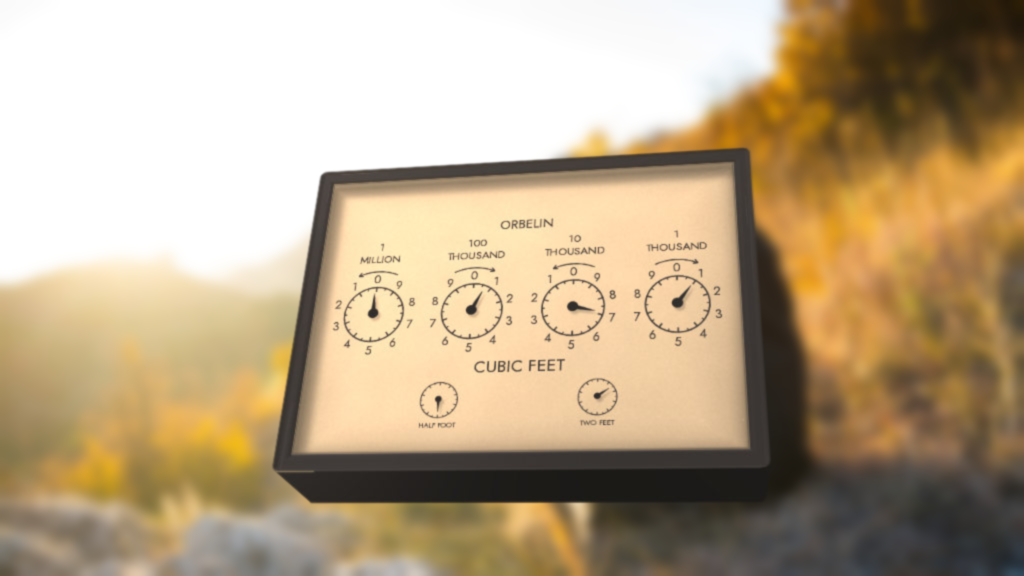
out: **7100** ft³
